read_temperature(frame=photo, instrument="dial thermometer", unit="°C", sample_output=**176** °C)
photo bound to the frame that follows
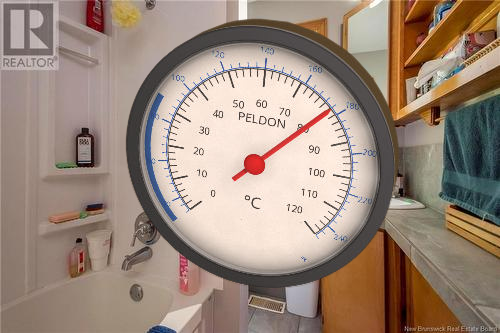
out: **80** °C
